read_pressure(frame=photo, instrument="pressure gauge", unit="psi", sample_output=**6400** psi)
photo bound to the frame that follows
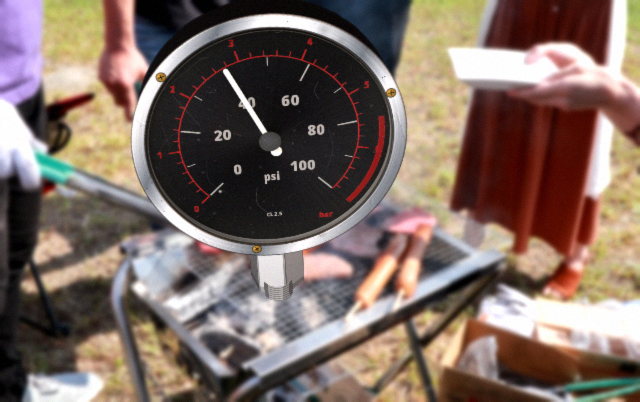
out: **40** psi
